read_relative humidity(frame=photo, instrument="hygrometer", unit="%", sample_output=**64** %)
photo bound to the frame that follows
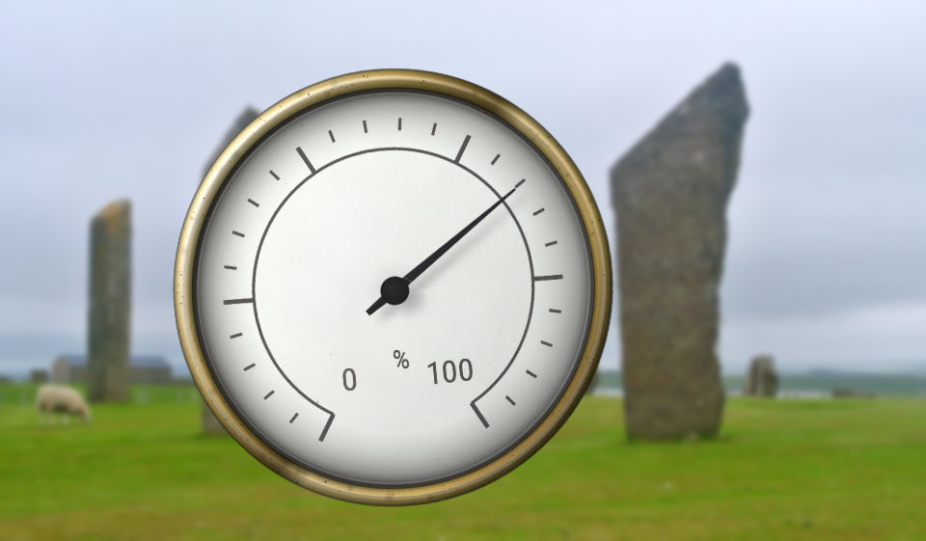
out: **68** %
